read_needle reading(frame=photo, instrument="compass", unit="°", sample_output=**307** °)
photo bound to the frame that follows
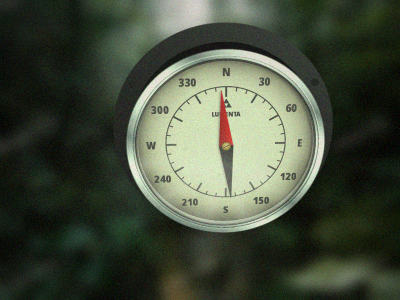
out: **355** °
